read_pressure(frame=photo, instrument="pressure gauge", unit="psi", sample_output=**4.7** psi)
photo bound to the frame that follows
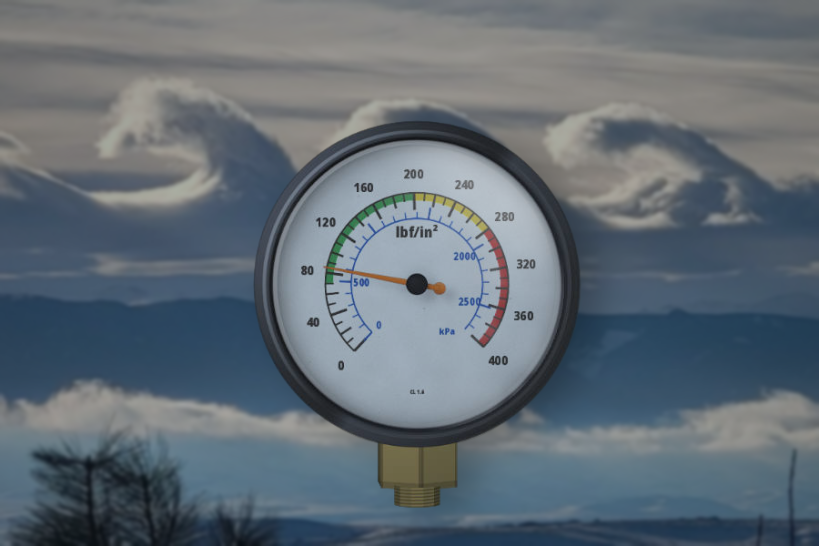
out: **85** psi
